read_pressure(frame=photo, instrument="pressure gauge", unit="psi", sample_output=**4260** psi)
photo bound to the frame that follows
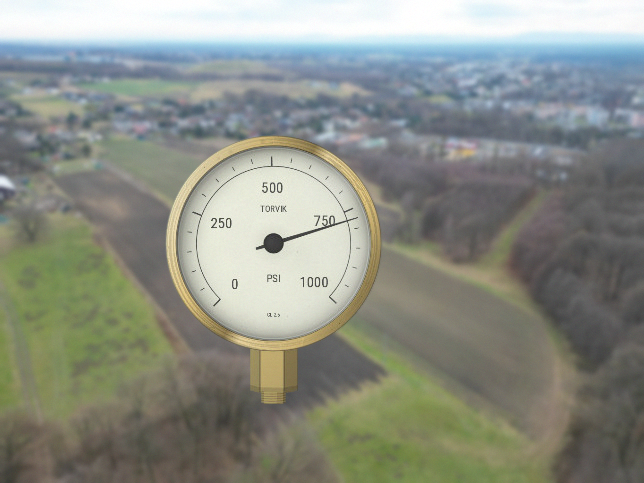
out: **775** psi
